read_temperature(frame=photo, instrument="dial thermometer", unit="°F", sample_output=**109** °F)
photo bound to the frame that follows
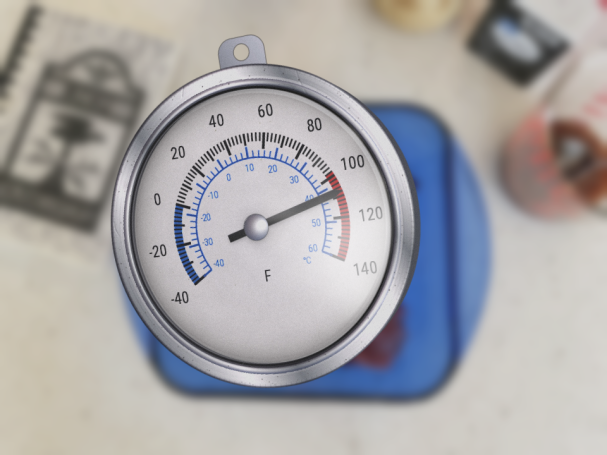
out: **108** °F
